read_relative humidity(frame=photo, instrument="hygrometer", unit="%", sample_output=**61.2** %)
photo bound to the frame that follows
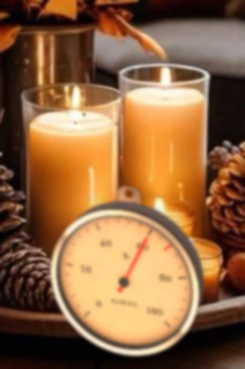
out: **60** %
